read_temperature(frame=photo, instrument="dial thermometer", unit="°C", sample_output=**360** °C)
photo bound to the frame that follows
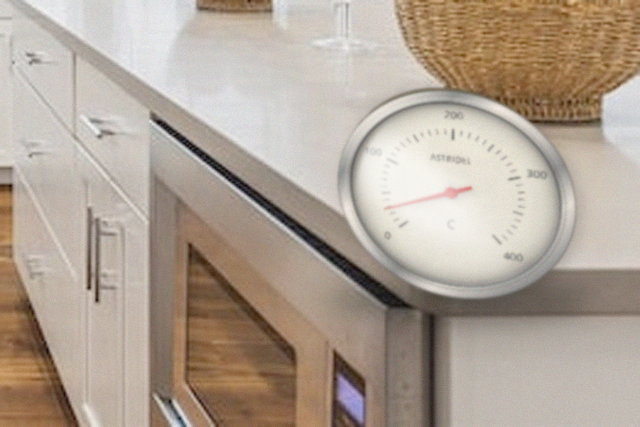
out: **30** °C
